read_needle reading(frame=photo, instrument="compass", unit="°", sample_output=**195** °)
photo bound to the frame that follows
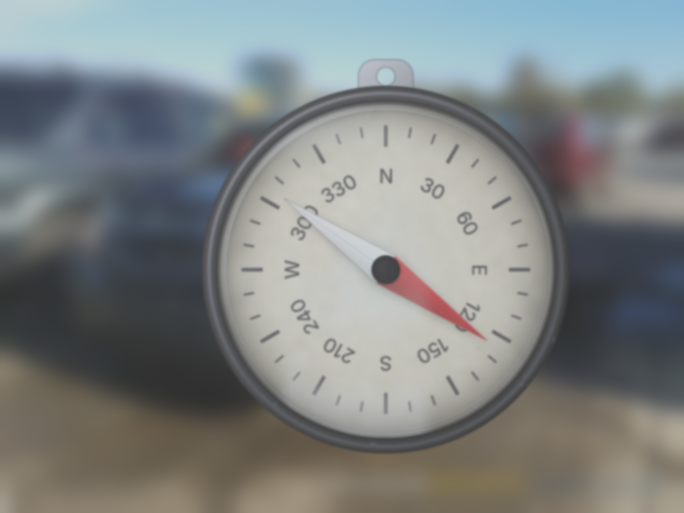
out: **125** °
